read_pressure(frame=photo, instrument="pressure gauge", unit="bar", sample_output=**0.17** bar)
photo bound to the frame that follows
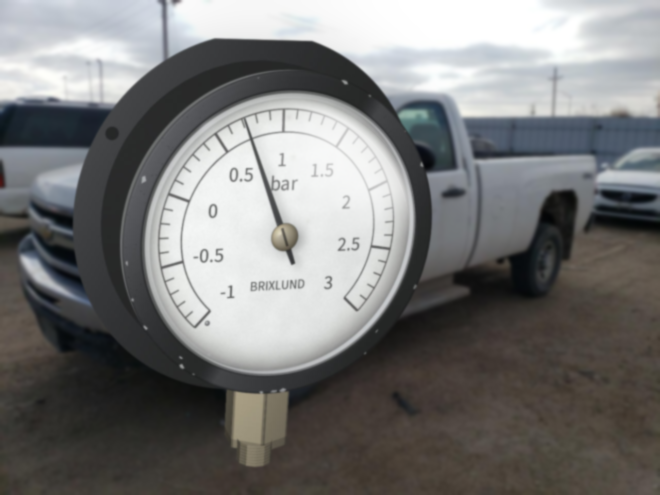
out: **0.7** bar
